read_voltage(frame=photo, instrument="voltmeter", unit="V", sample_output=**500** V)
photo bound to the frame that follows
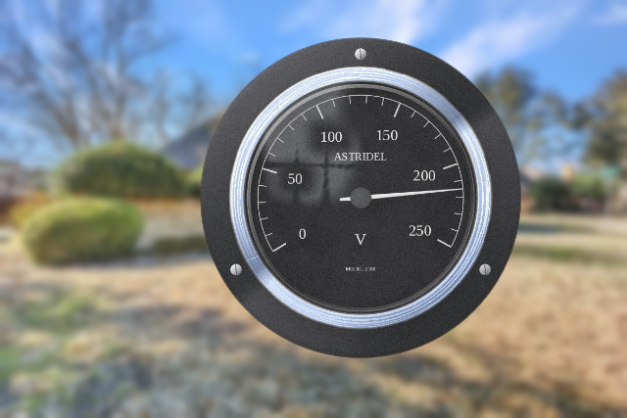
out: **215** V
